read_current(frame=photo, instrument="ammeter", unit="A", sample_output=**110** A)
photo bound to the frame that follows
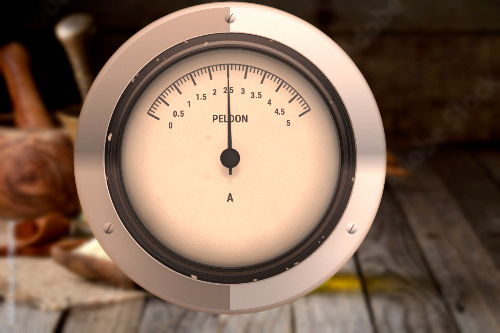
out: **2.5** A
